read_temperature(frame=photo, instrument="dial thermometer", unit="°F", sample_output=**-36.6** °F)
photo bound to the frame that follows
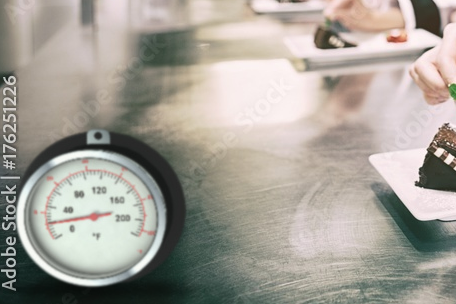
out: **20** °F
